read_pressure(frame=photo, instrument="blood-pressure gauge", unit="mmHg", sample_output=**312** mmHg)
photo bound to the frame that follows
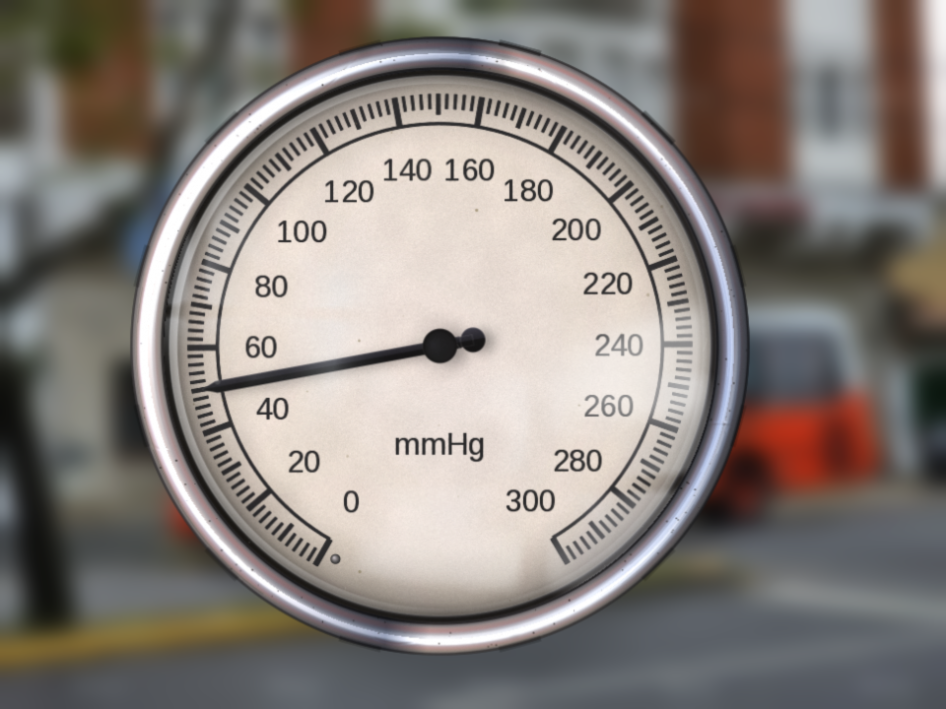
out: **50** mmHg
